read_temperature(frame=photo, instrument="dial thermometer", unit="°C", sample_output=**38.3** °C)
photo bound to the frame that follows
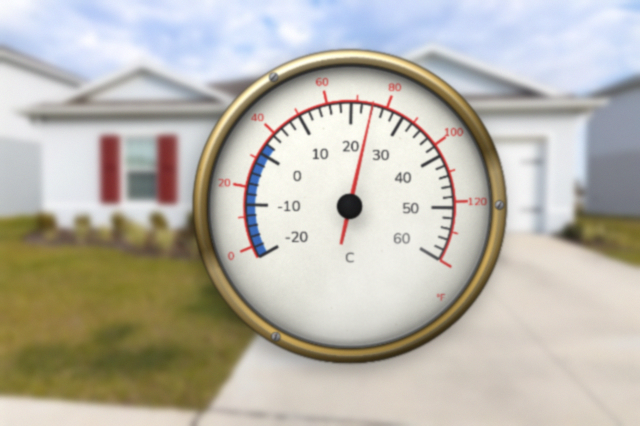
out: **24** °C
